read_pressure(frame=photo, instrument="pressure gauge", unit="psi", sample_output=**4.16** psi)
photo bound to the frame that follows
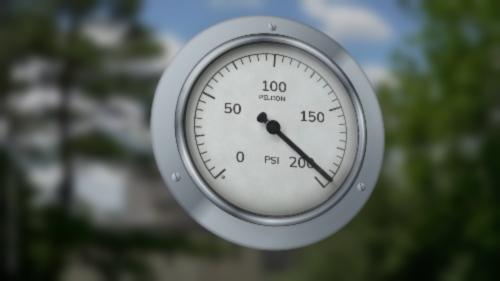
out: **195** psi
